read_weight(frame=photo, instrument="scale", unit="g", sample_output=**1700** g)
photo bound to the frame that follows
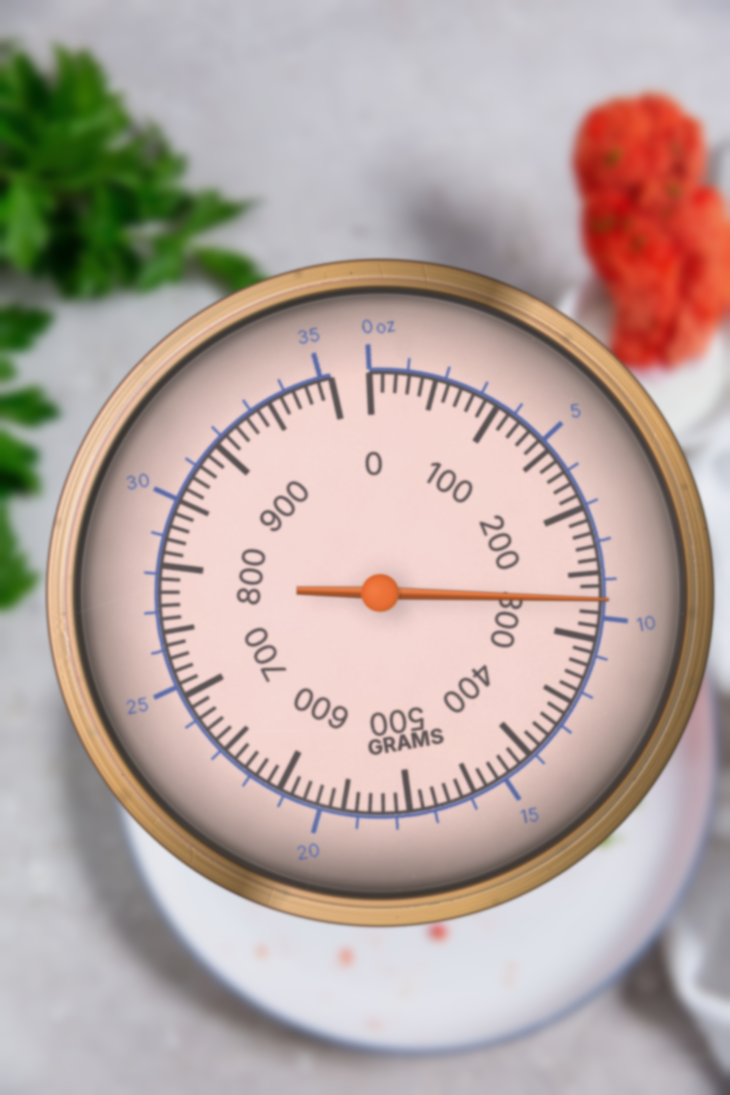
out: **270** g
